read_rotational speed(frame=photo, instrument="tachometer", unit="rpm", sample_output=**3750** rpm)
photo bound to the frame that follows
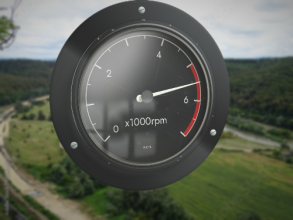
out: **5500** rpm
